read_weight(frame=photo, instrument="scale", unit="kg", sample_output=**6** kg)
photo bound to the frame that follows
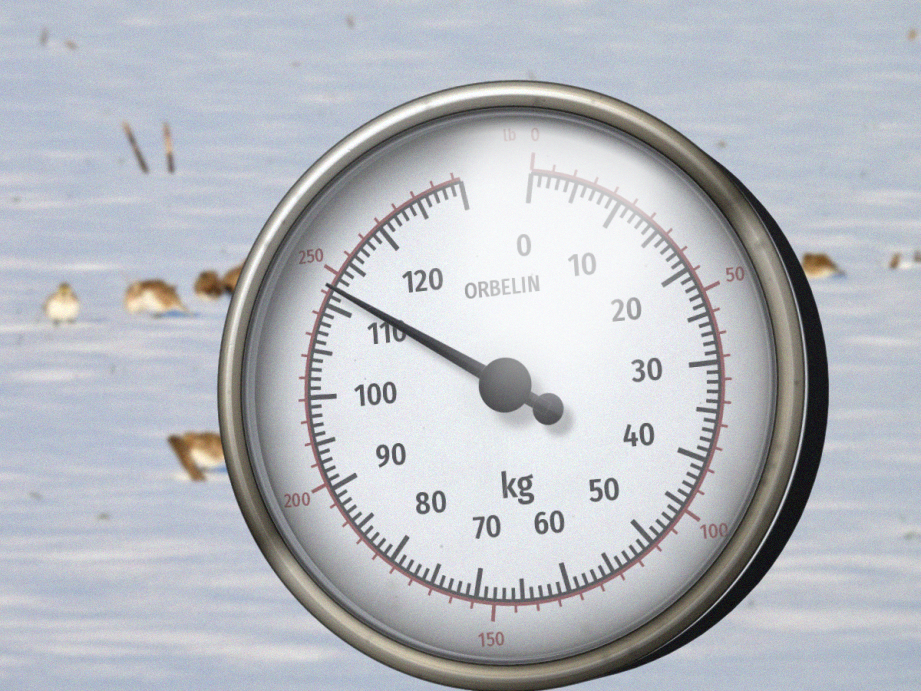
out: **112** kg
